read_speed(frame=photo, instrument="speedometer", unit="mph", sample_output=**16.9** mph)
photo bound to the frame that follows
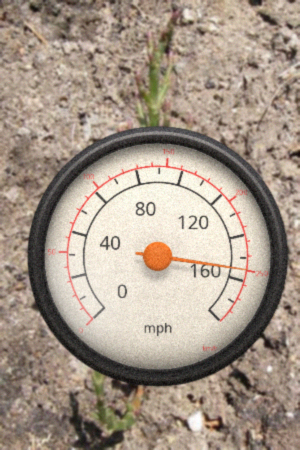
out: **155** mph
